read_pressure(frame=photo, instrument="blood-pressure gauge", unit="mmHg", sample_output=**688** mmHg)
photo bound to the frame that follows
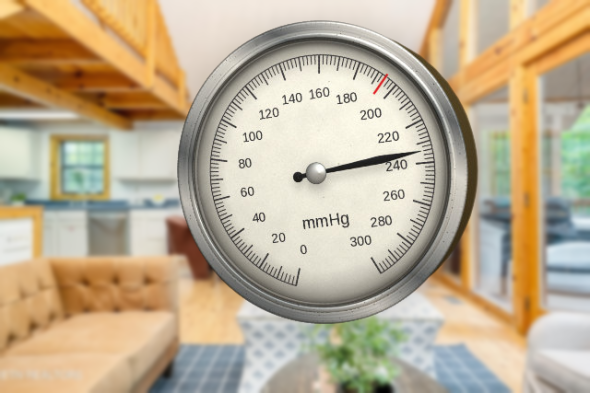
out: **234** mmHg
